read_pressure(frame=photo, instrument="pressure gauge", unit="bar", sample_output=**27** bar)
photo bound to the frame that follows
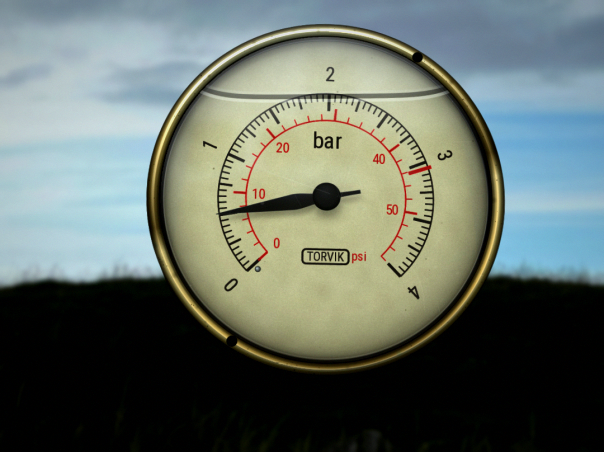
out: **0.5** bar
